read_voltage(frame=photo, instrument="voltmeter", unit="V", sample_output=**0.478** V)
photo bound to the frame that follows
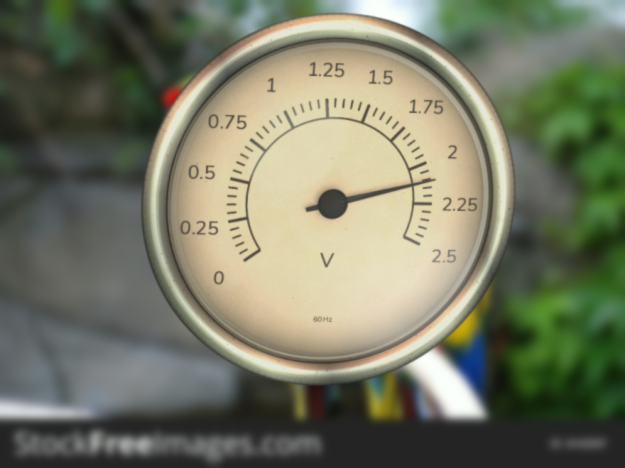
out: **2.1** V
